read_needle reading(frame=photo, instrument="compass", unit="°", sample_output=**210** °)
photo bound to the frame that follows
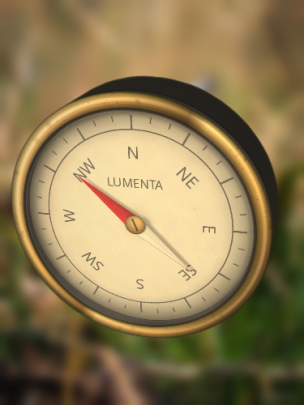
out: **310** °
